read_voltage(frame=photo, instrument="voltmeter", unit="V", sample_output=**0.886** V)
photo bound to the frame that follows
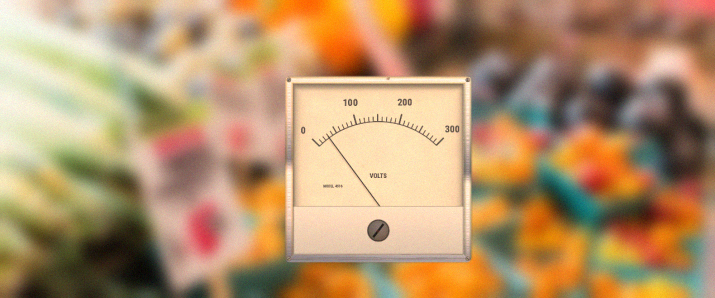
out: **30** V
